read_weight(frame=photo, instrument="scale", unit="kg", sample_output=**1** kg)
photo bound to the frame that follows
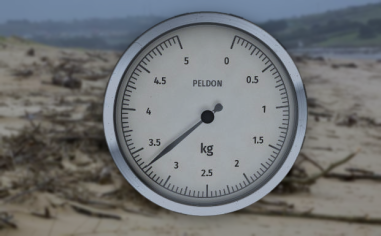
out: **3.3** kg
